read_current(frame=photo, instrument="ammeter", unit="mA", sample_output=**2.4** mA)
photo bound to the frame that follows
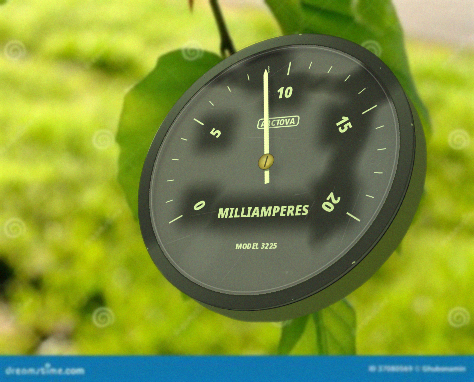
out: **9** mA
